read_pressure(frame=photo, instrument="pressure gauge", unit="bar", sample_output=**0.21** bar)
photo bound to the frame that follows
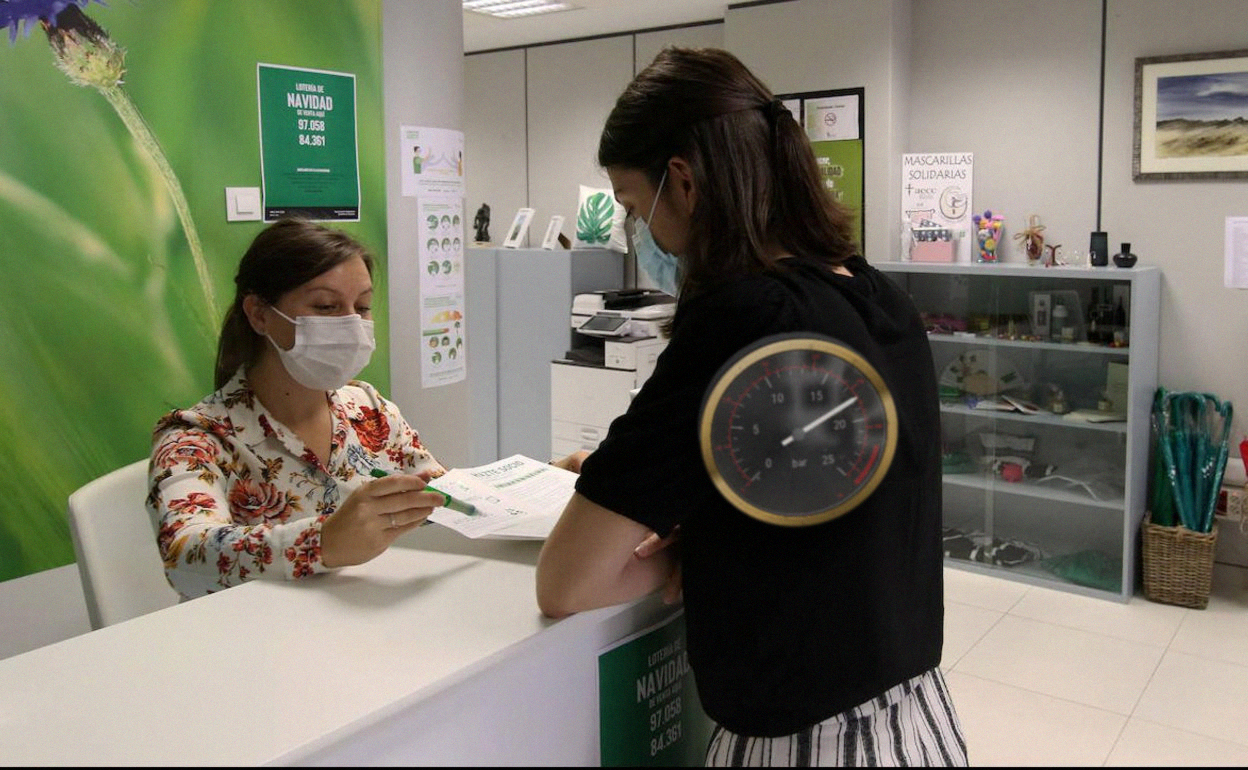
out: **18** bar
